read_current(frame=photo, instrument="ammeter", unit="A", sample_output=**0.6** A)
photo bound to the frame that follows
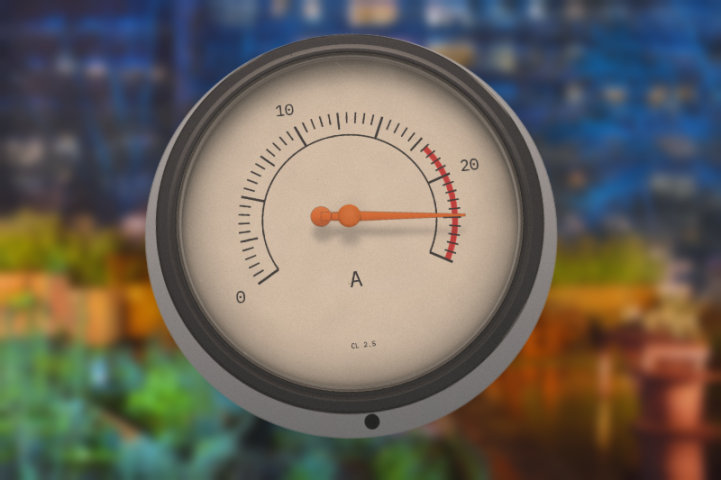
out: **22.5** A
